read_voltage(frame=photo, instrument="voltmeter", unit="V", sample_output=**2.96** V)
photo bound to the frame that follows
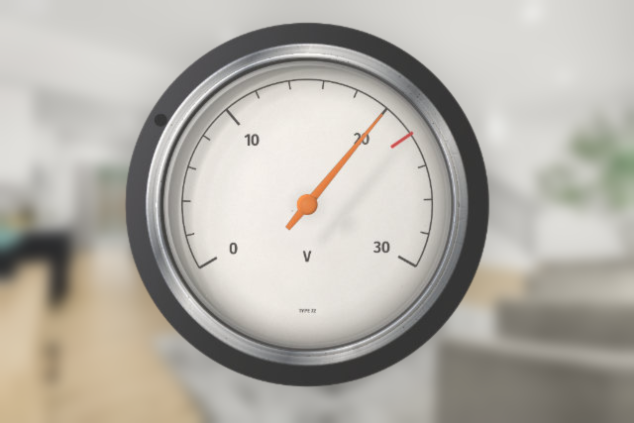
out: **20** V
